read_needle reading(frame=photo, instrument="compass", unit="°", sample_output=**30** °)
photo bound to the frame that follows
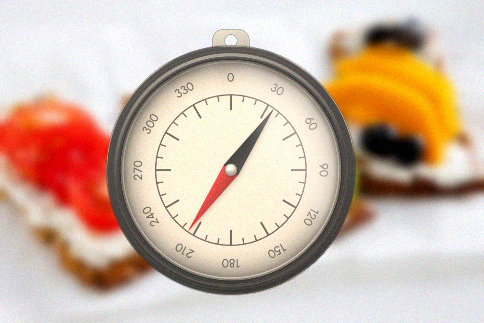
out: **215** °
